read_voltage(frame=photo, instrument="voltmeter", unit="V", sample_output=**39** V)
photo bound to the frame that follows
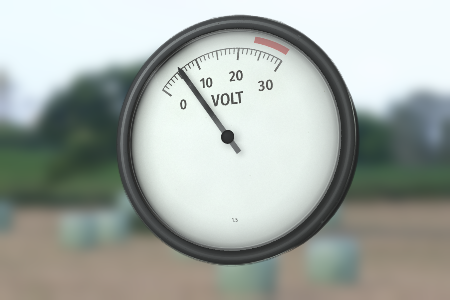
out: **6** V
